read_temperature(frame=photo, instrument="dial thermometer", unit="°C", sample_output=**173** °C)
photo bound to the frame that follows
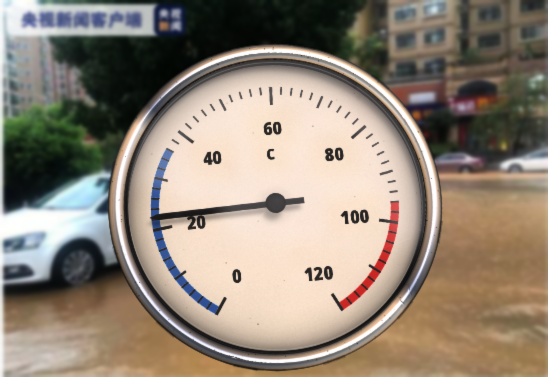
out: **22** °C
